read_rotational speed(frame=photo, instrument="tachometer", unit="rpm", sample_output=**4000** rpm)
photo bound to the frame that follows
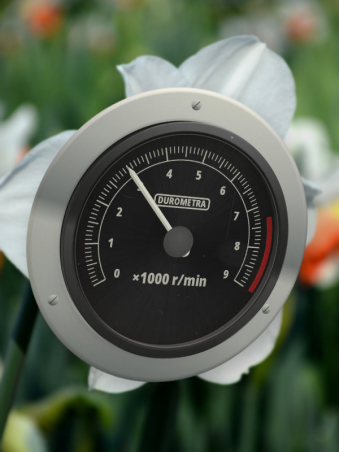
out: **3000** rpm
